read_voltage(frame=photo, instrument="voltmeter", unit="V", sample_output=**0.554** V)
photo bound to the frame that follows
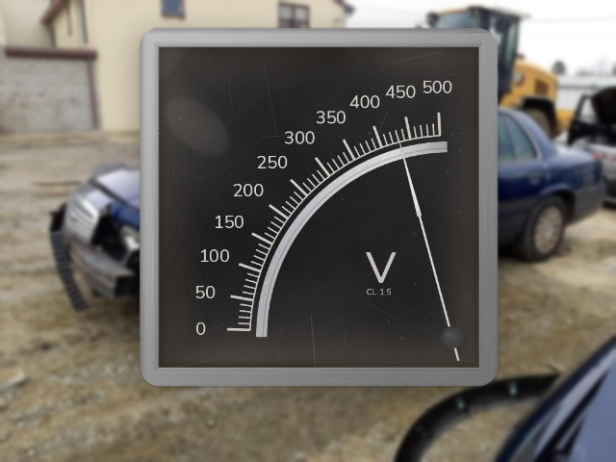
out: **430** V
